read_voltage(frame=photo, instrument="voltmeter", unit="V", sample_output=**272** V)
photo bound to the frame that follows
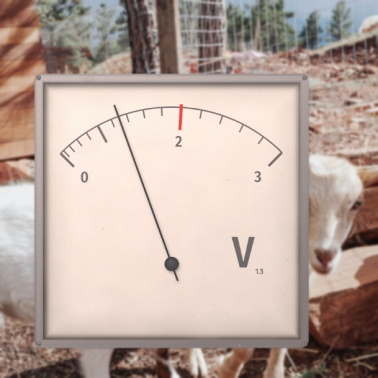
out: **1.3** V
